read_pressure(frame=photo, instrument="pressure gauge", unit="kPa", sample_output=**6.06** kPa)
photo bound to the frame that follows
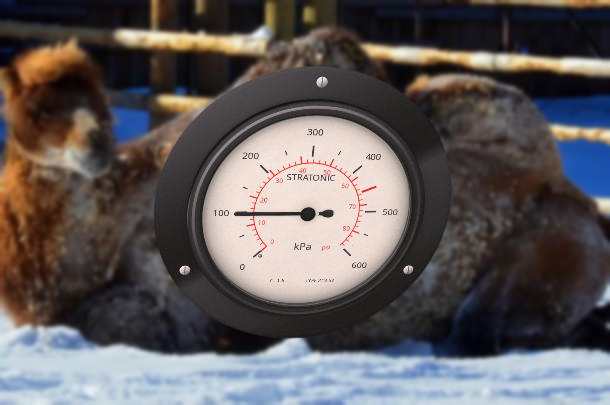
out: **100** kPa
